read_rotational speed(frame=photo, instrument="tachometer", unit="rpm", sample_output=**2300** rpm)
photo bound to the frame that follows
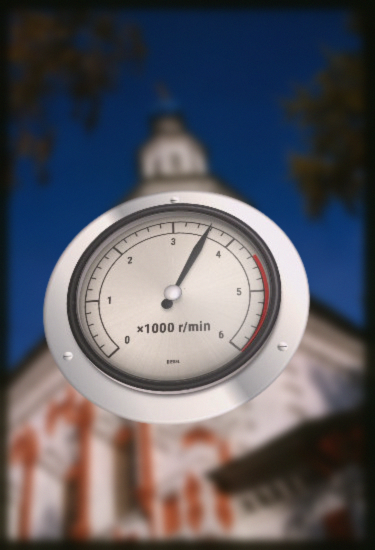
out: **3600** rpm
